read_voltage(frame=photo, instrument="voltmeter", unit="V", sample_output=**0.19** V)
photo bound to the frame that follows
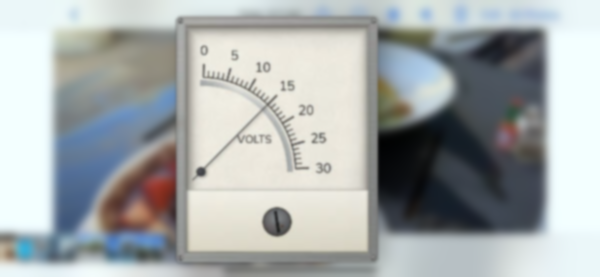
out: **15** V
